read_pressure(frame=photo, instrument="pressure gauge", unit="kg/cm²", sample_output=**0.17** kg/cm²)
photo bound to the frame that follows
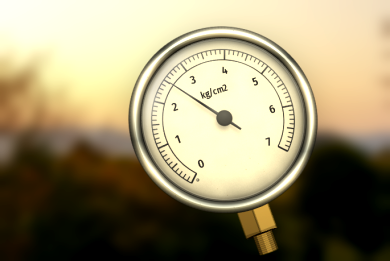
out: **2.5** kg/cm²
